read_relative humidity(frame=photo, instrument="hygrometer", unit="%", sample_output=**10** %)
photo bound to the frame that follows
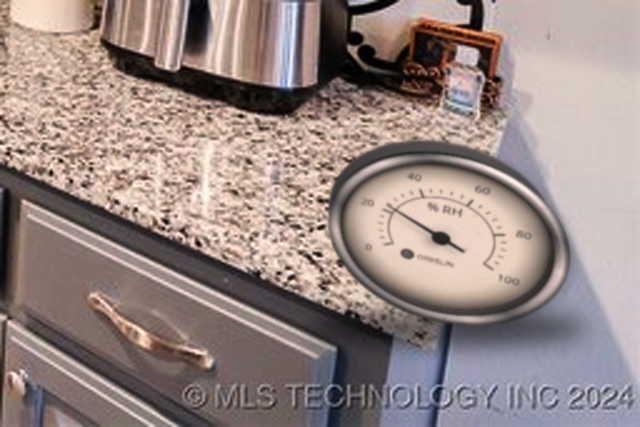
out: **24** %
